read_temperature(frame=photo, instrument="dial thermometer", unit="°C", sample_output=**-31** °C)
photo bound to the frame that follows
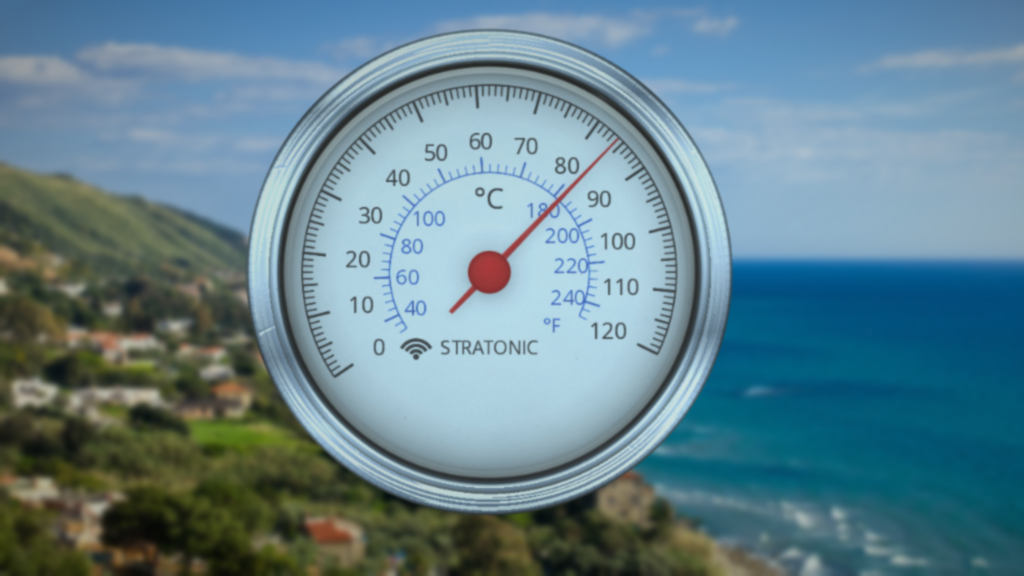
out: **84** °C
